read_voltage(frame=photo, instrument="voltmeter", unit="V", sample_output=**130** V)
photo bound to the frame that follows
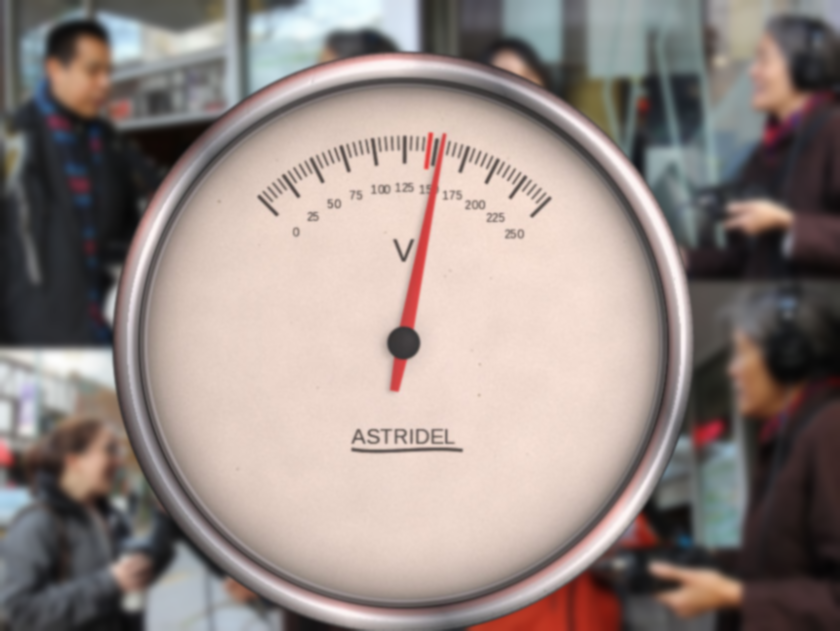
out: **155** V
